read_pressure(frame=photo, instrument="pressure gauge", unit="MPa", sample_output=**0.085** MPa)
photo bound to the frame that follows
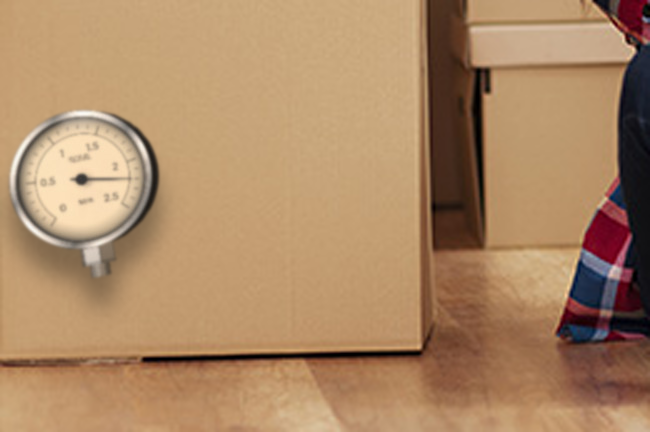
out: **2.2** MPa
